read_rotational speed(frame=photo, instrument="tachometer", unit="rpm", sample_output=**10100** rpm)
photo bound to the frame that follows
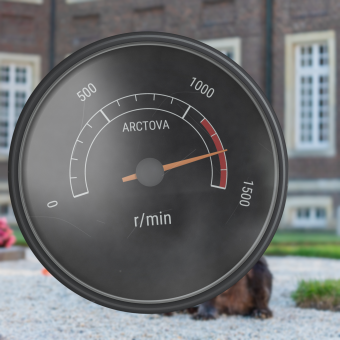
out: **1300** rpm
